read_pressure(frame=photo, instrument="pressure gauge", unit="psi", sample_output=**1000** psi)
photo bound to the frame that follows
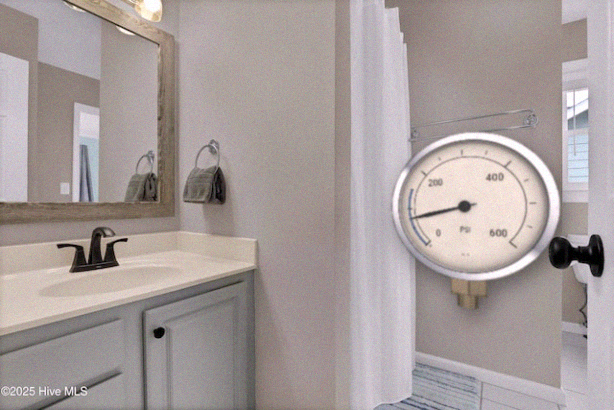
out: **75** psi
